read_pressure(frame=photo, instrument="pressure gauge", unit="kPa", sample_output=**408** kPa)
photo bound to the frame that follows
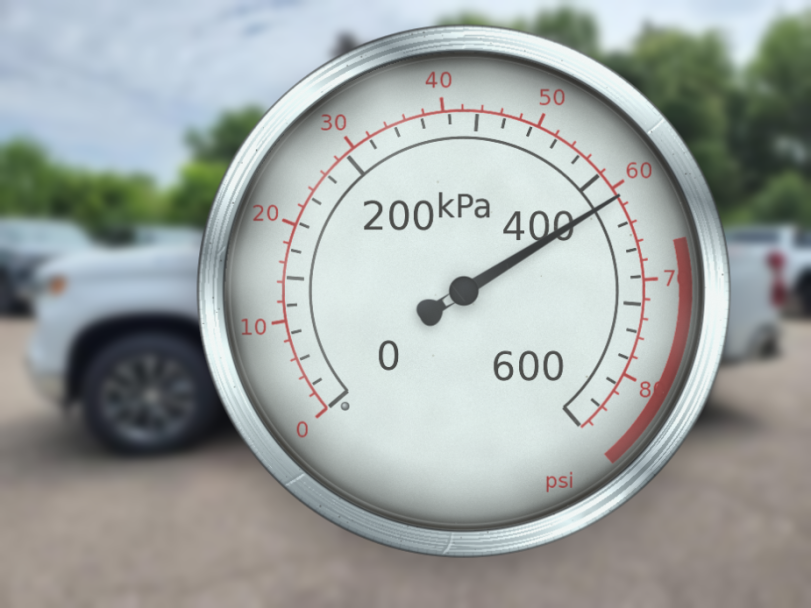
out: **420** kPa
